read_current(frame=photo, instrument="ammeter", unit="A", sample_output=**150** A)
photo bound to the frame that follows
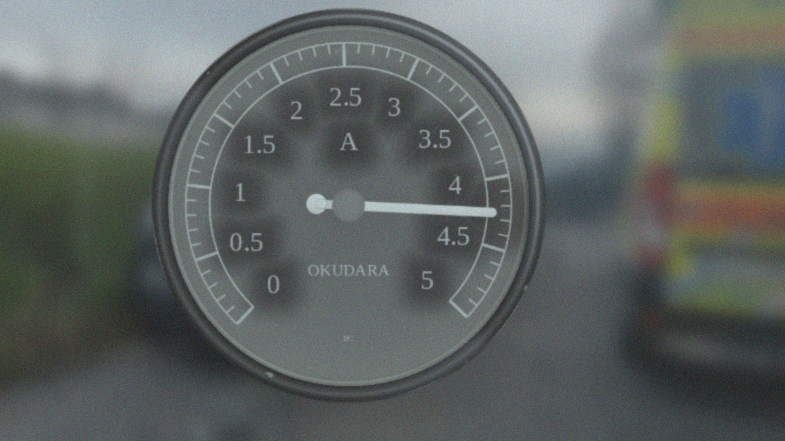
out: **4.25** A
